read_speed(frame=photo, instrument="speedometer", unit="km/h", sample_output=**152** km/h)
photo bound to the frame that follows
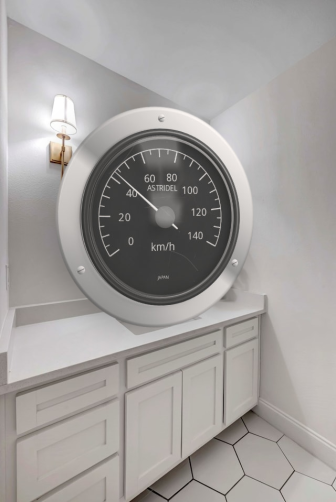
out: **42.5** km/h
